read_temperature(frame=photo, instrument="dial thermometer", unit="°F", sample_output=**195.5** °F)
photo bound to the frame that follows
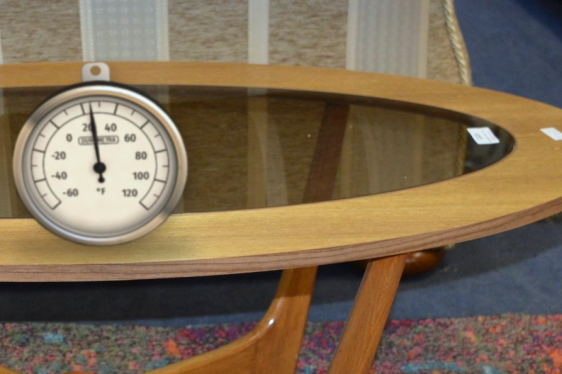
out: **25** °F
